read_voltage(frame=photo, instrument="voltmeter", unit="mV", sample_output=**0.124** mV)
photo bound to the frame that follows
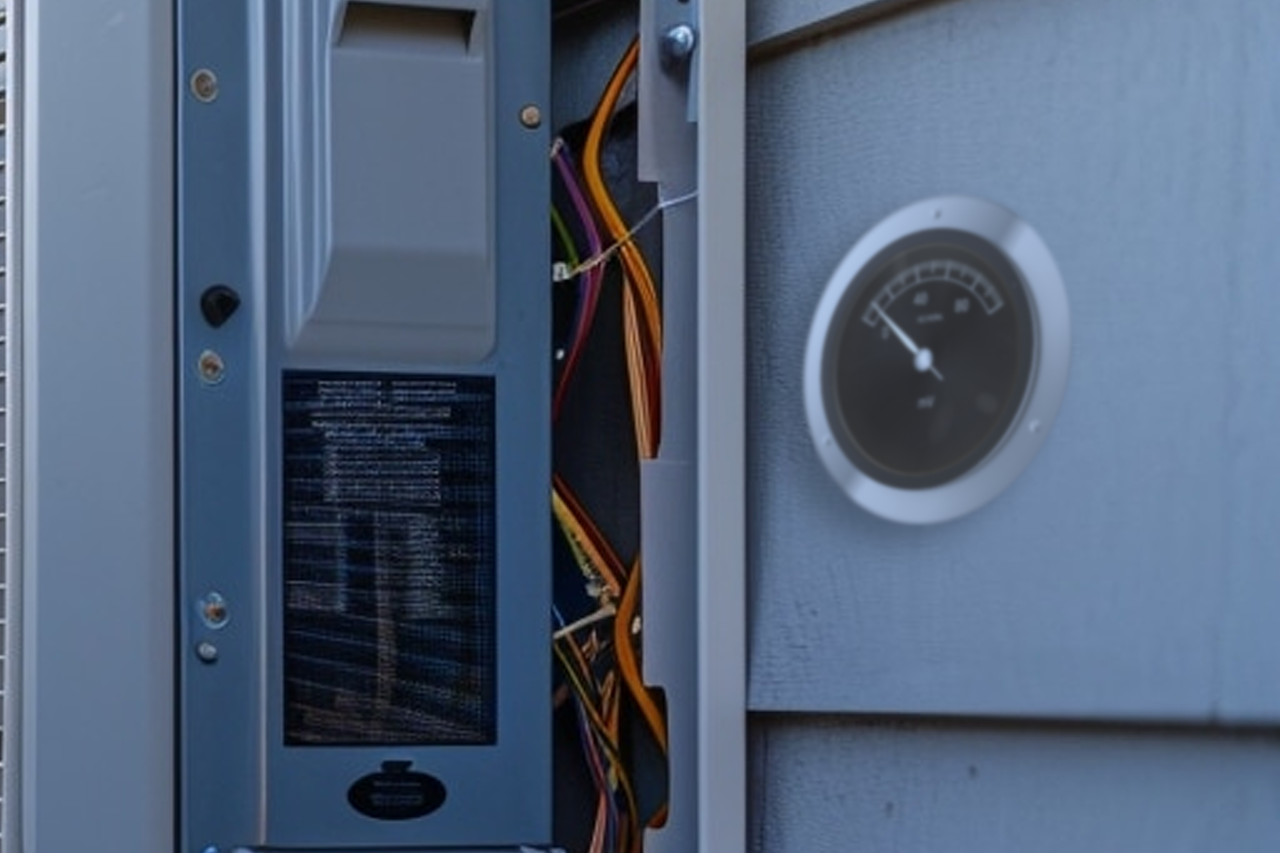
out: **10** mV
